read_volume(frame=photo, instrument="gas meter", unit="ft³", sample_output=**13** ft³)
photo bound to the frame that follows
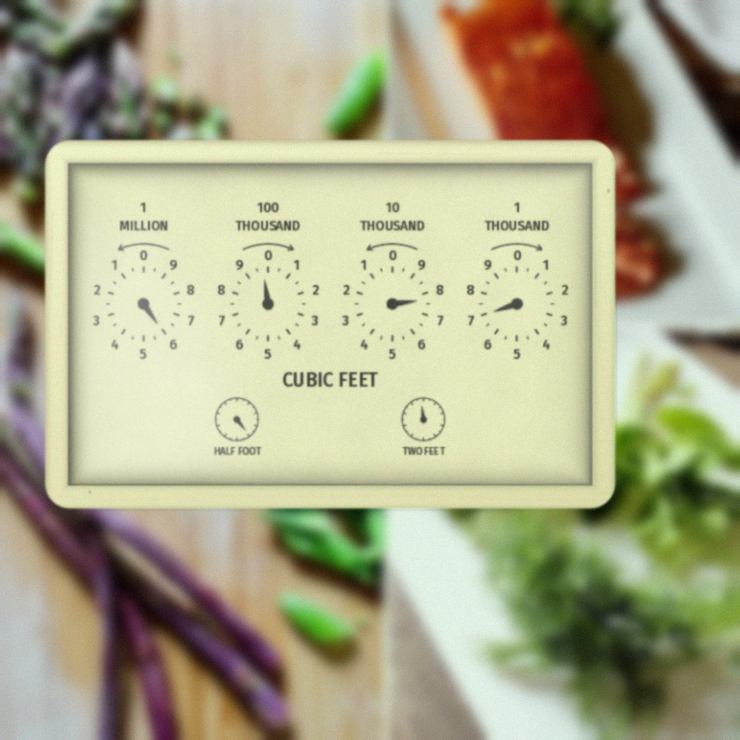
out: **597700** ft³
